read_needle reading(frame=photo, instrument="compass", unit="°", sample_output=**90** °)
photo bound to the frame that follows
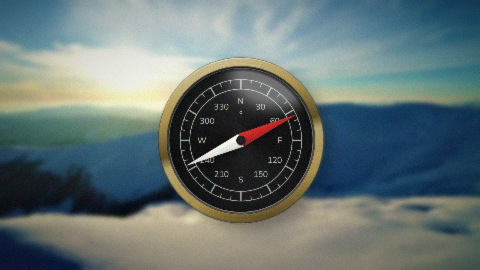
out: **65** °
